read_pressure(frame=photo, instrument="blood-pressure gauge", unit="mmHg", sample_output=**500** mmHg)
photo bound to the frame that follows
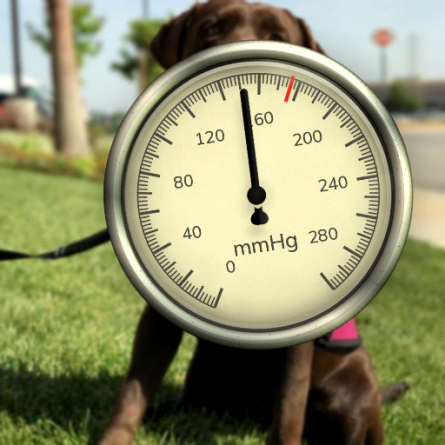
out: **152** mmHg
